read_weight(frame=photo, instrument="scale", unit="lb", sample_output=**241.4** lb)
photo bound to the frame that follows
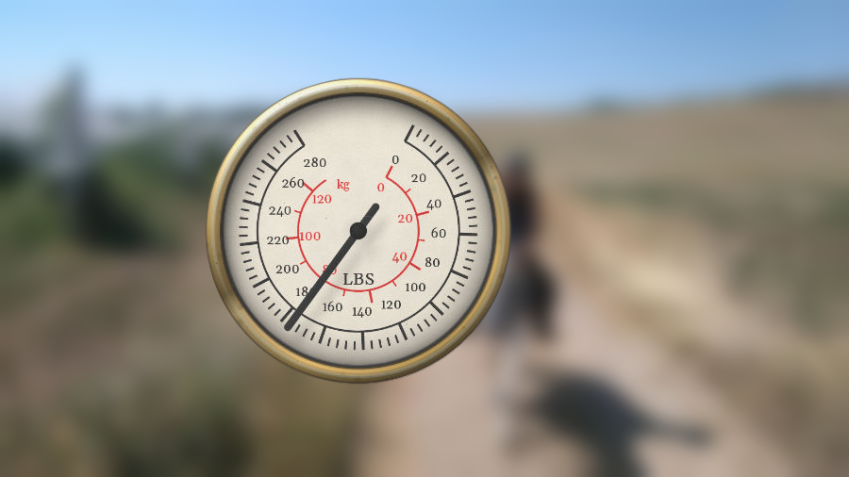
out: **176** lb
